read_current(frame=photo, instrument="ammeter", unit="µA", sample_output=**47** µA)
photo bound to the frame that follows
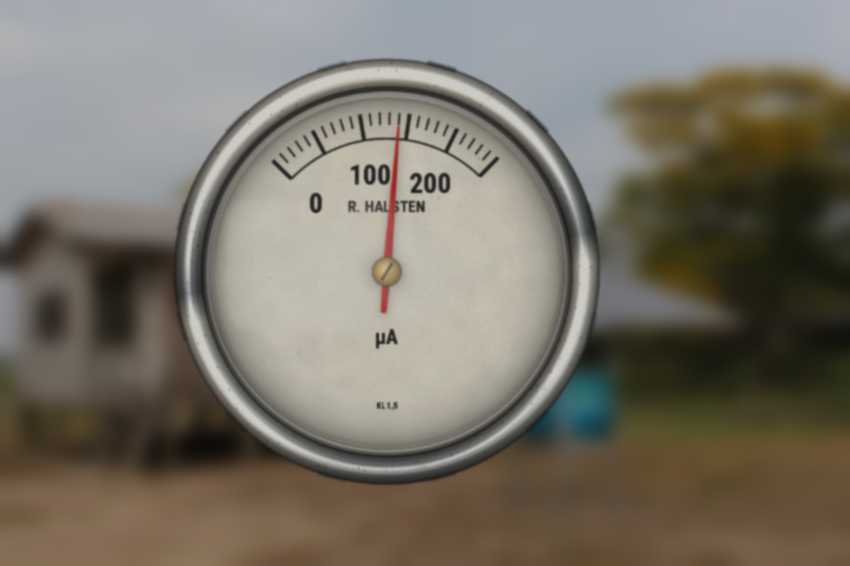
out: **140** µA
